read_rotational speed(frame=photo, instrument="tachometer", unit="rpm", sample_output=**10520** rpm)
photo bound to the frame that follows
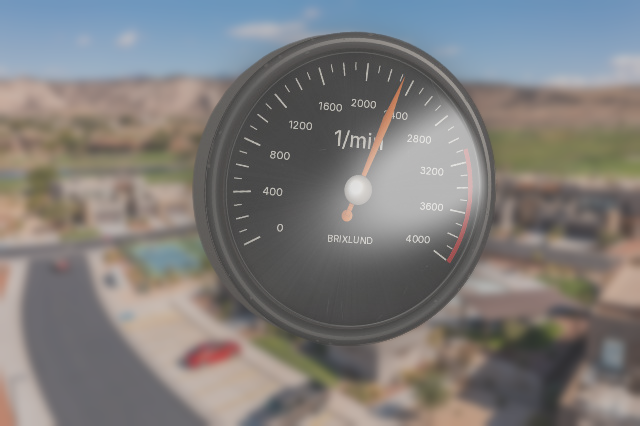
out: **2300** rpm
